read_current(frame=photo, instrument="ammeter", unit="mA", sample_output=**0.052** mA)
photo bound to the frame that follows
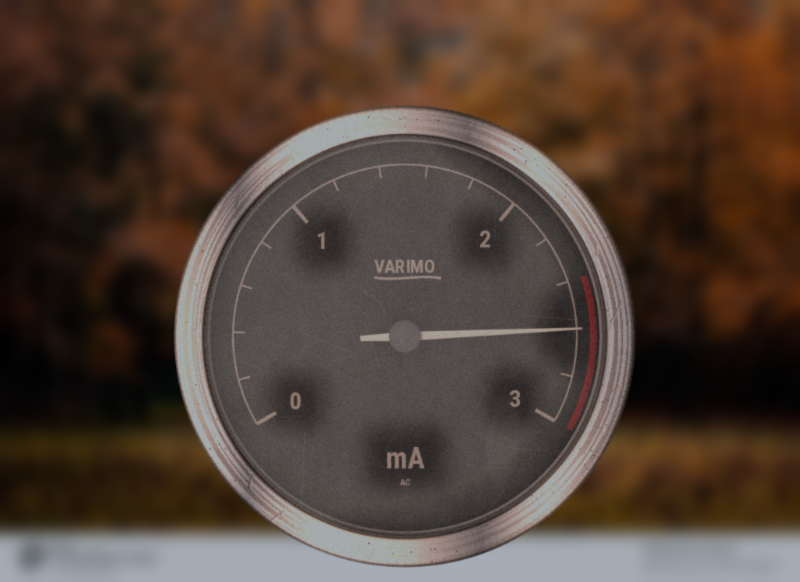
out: **2.6** mA
